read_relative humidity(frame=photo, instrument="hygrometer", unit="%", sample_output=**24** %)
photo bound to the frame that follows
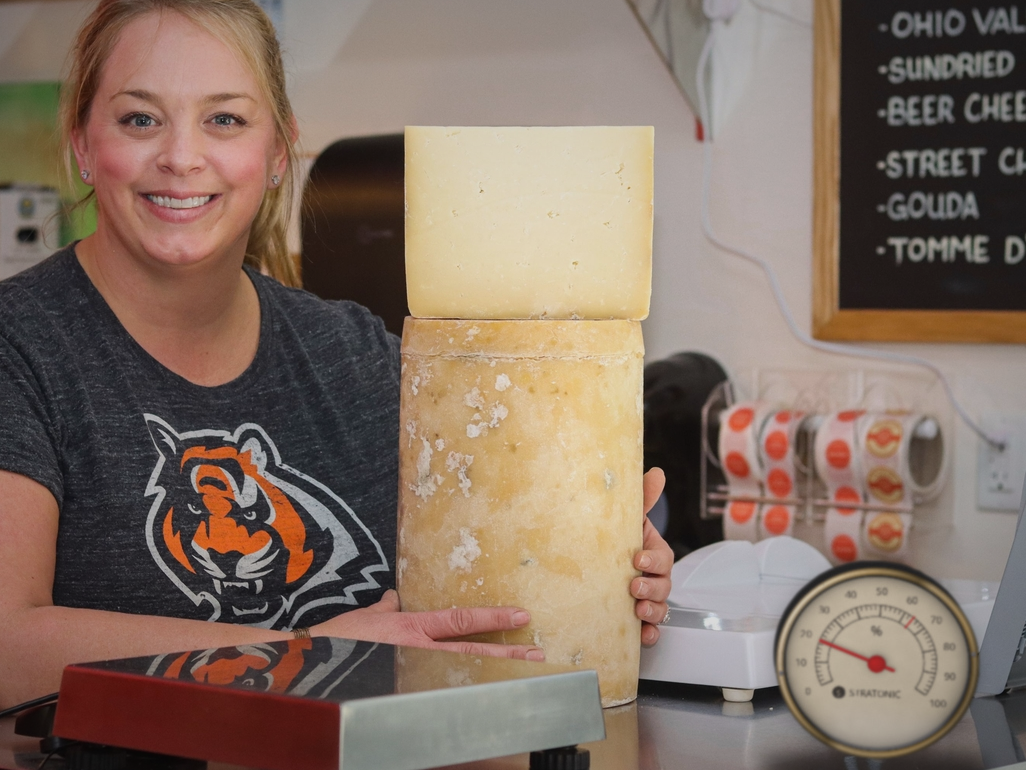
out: **20** %
